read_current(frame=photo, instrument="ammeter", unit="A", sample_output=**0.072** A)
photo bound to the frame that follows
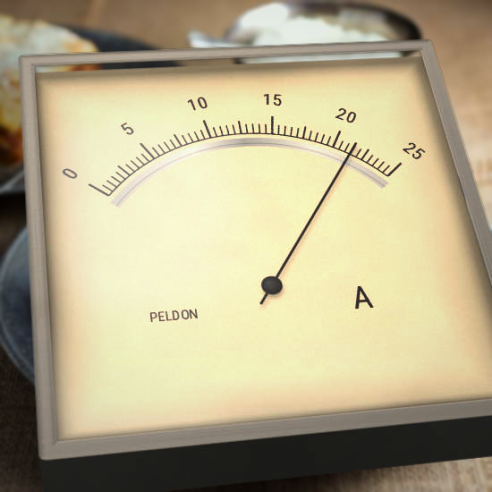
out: **21.5** A
